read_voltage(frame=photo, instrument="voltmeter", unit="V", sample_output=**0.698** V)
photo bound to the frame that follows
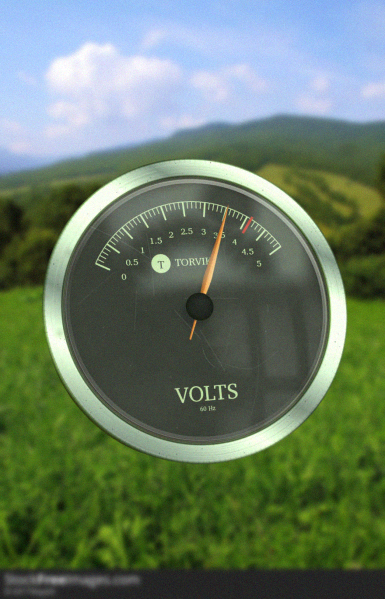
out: **3.5** V
